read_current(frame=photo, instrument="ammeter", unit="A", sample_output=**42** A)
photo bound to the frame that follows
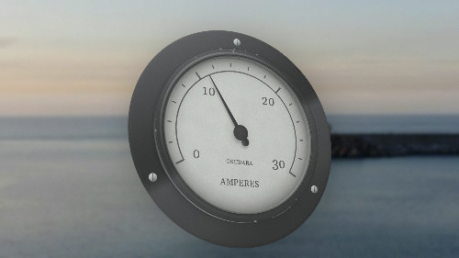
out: **11** A
